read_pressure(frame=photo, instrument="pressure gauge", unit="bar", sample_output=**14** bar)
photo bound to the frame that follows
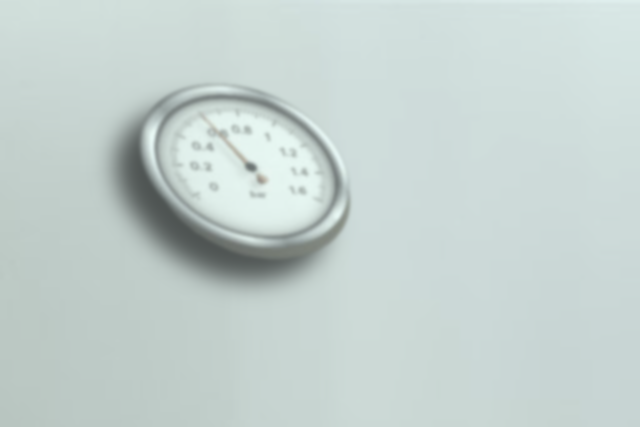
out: **0.6** bar
